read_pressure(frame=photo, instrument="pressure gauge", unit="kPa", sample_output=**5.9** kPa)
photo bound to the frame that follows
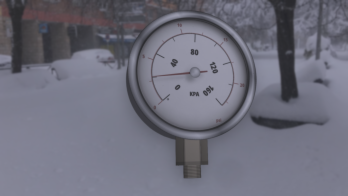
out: **20** kPa
